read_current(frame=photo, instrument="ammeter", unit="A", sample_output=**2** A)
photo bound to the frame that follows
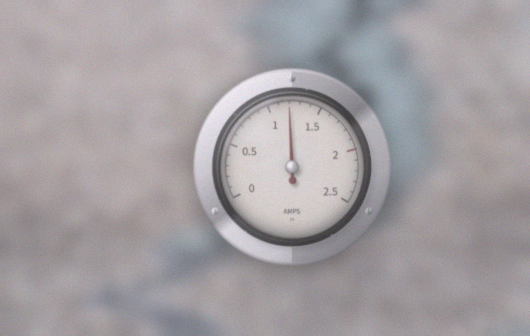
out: **1.2** A
